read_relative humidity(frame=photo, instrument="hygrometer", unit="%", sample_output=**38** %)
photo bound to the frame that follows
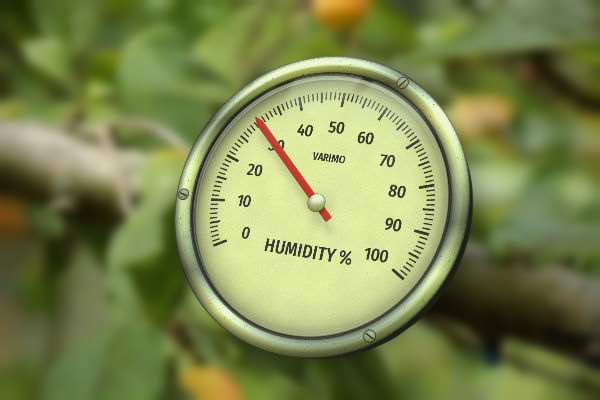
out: **30** %
